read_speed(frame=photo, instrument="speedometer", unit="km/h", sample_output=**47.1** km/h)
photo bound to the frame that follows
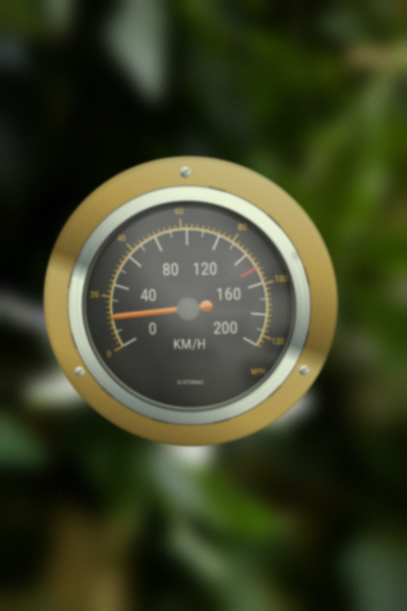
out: **20** km/h
